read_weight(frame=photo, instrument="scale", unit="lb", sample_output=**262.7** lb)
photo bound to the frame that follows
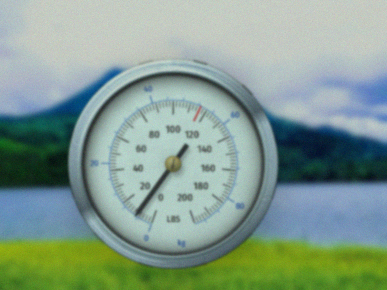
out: **10** lb
